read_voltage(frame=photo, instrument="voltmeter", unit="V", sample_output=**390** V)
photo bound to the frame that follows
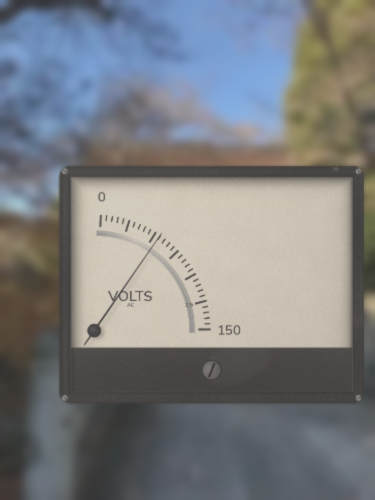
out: **55** V
